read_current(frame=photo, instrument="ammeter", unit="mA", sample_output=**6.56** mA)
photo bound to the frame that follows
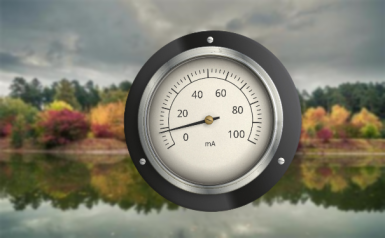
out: **8** mA
